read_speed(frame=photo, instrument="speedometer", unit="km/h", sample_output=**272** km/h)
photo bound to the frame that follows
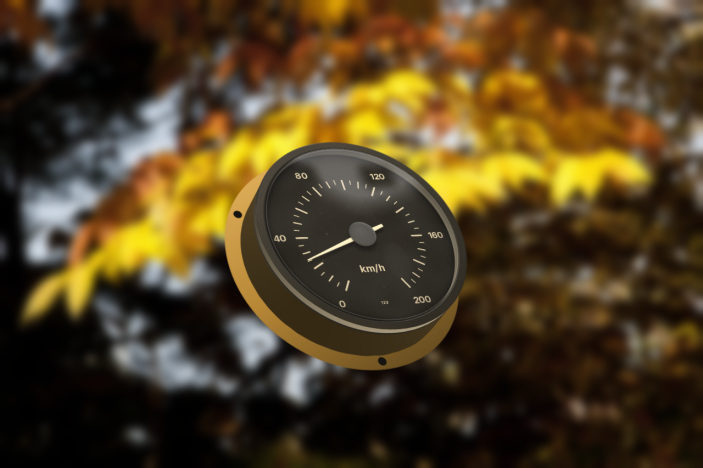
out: **25** km/h
